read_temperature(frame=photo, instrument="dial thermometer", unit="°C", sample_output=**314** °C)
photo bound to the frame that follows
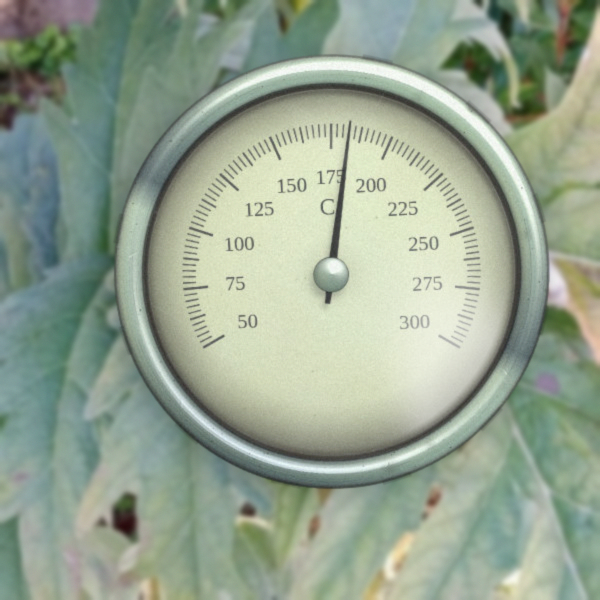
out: **182.5** °C
